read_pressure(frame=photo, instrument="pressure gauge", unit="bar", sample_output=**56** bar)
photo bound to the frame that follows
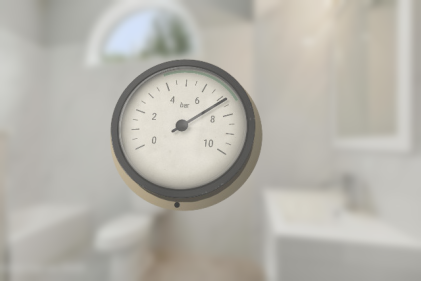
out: **7.25** bar
